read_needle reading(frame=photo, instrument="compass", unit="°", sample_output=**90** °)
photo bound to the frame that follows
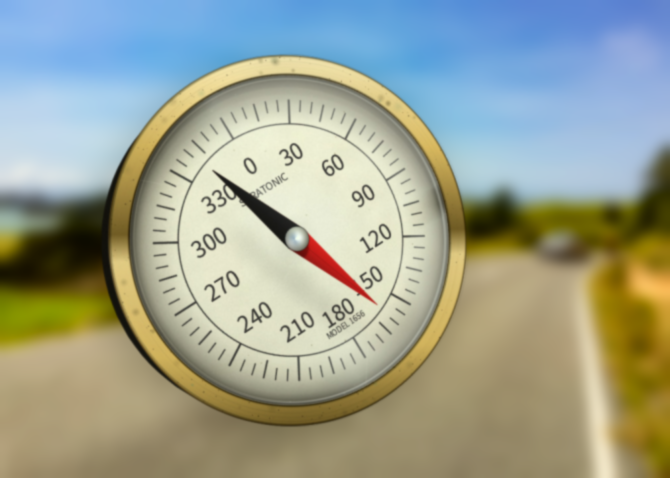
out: **160** °
